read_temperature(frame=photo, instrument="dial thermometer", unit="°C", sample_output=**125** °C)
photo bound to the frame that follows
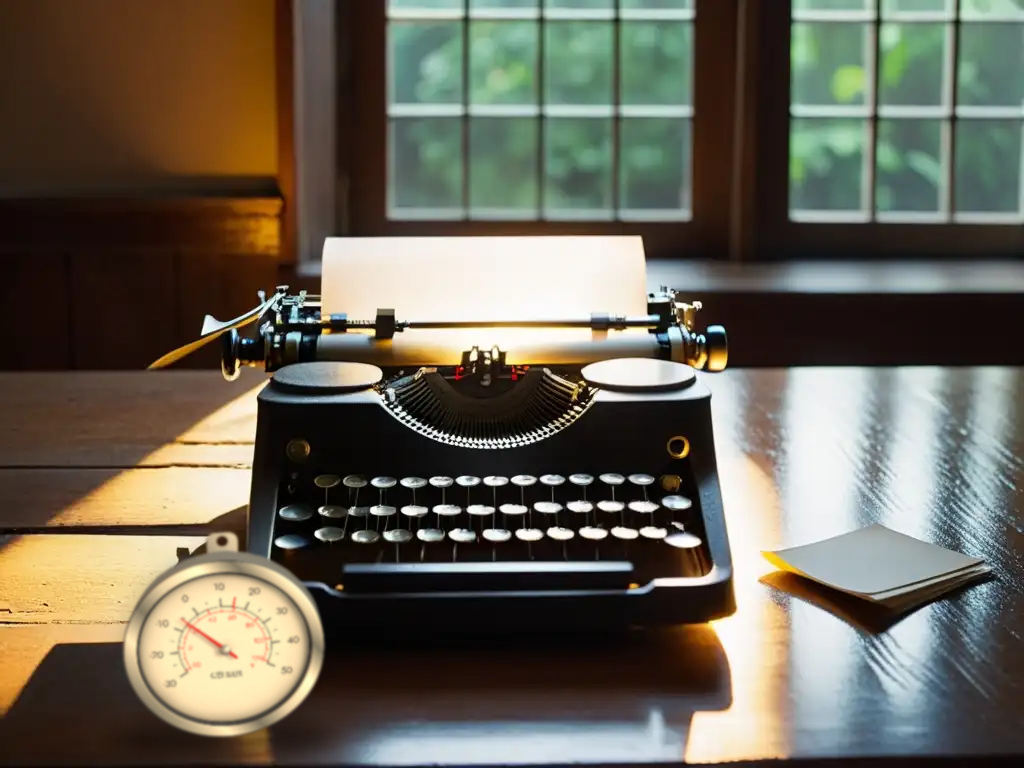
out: **-5** °C
